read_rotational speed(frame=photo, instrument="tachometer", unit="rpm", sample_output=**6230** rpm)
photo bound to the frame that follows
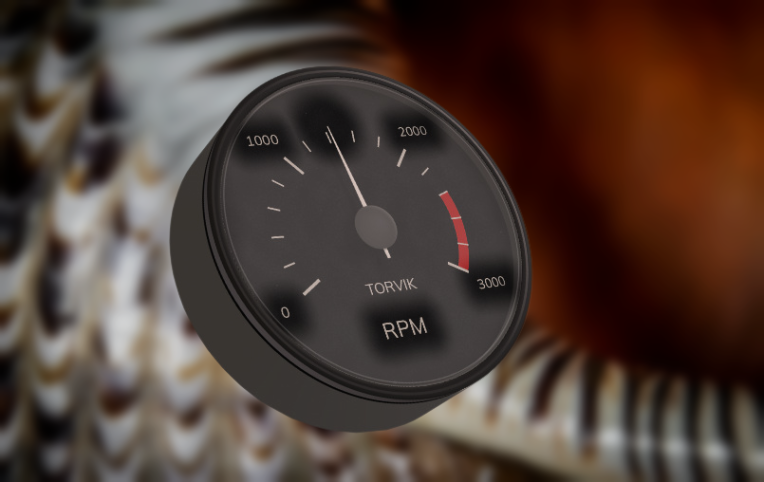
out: **1400** rpm
